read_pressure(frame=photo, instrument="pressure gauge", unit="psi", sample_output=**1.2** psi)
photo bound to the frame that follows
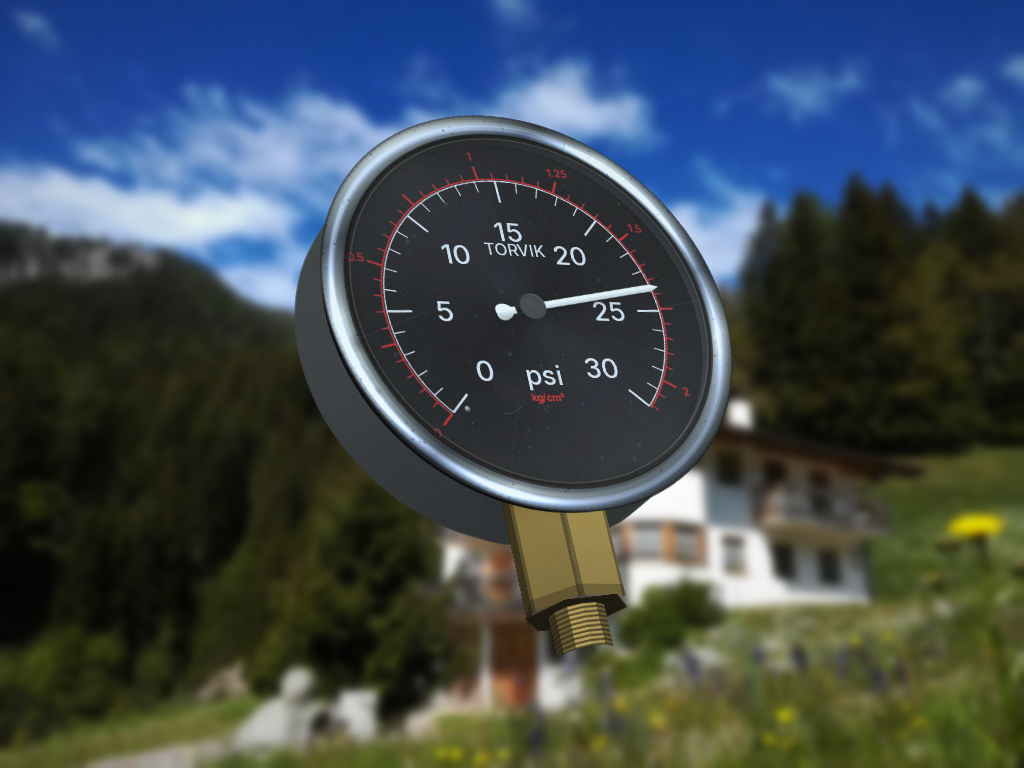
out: **24** psi
